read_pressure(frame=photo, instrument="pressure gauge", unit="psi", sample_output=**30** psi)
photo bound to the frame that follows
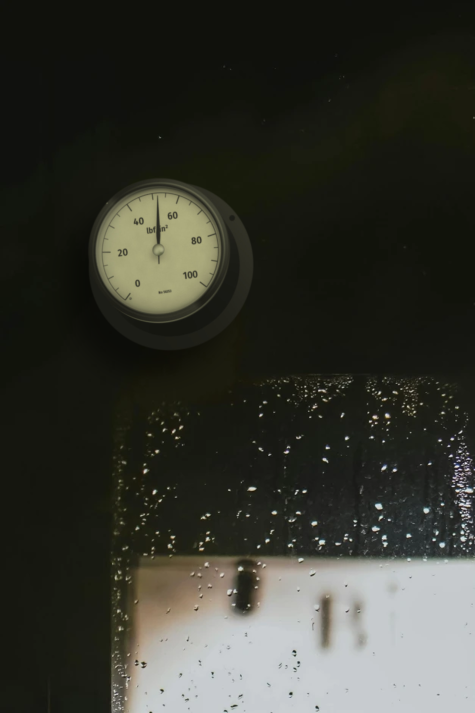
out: **52.5** psi
